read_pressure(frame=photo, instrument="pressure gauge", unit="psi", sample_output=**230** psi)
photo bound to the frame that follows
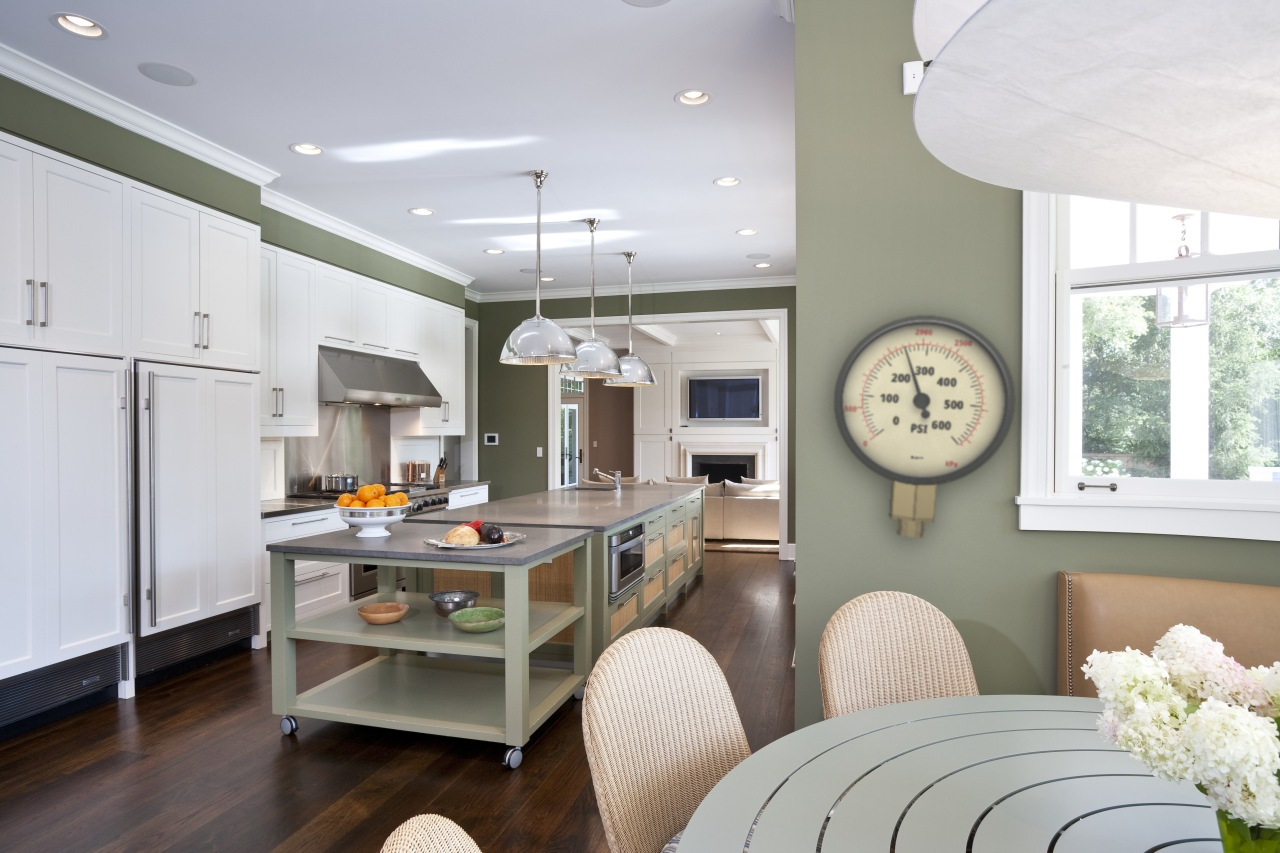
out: **250** psi
